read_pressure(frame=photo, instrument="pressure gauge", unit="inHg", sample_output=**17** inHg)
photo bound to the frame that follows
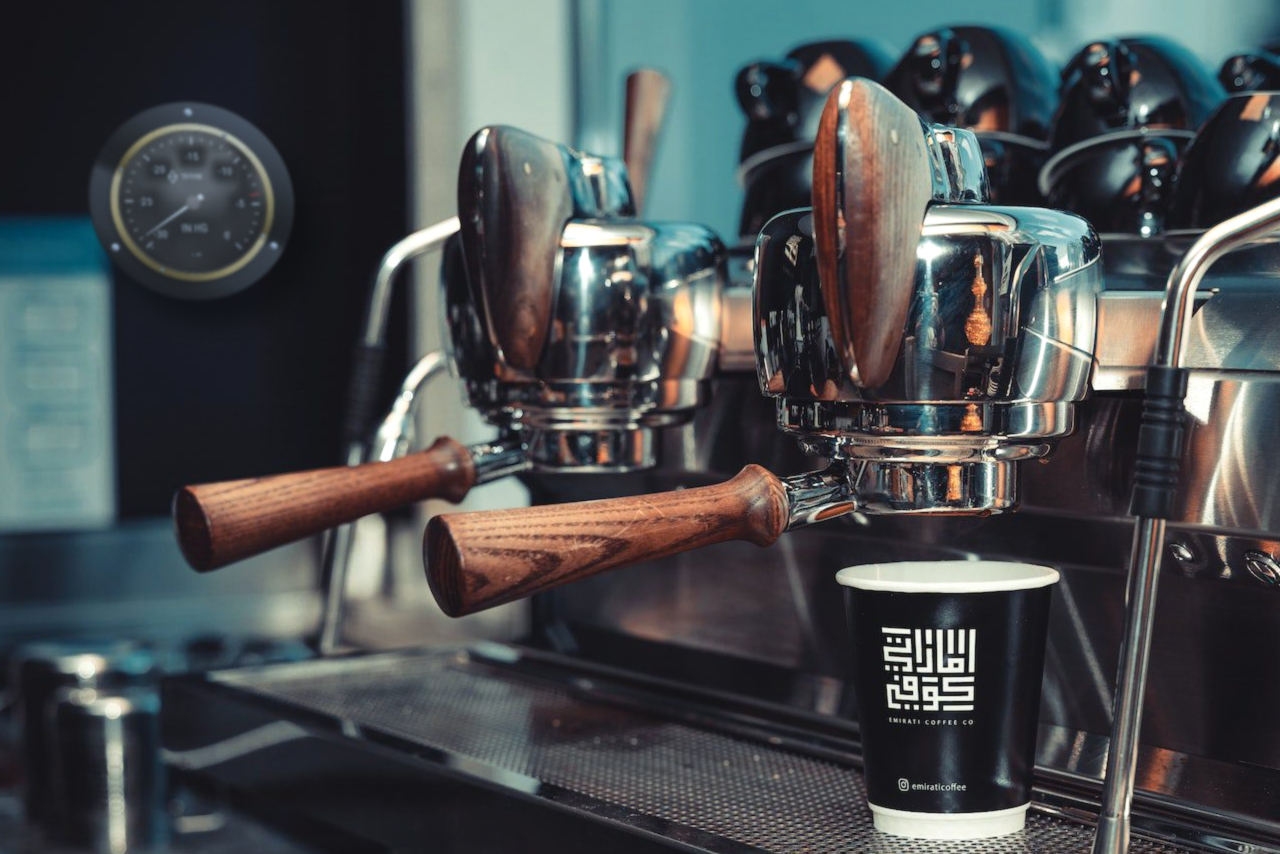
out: **-29** inHg
